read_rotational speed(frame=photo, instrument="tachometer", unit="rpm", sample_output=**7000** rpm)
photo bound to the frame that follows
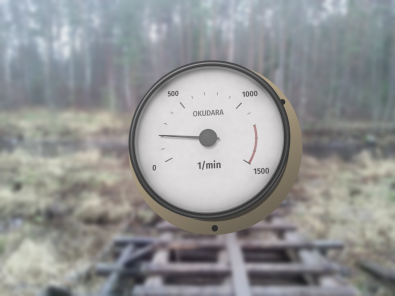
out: **200** rpm
